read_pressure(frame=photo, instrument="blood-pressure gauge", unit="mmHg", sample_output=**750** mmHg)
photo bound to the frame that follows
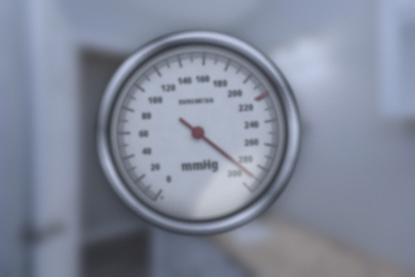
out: **290** mmHg
